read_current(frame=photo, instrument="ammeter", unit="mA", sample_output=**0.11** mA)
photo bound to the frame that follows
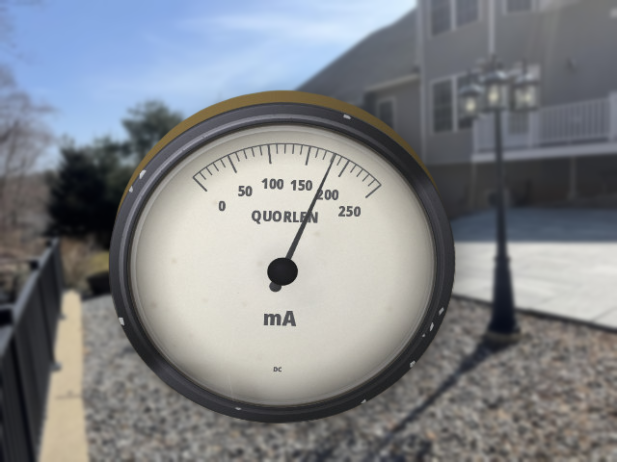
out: **180** mA
